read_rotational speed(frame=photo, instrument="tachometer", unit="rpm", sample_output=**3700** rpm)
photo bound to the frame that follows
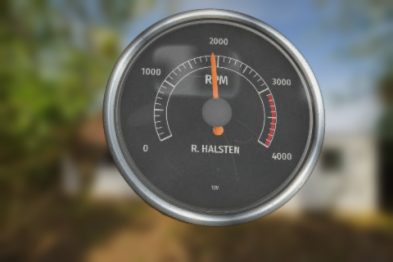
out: **1900** rpm
